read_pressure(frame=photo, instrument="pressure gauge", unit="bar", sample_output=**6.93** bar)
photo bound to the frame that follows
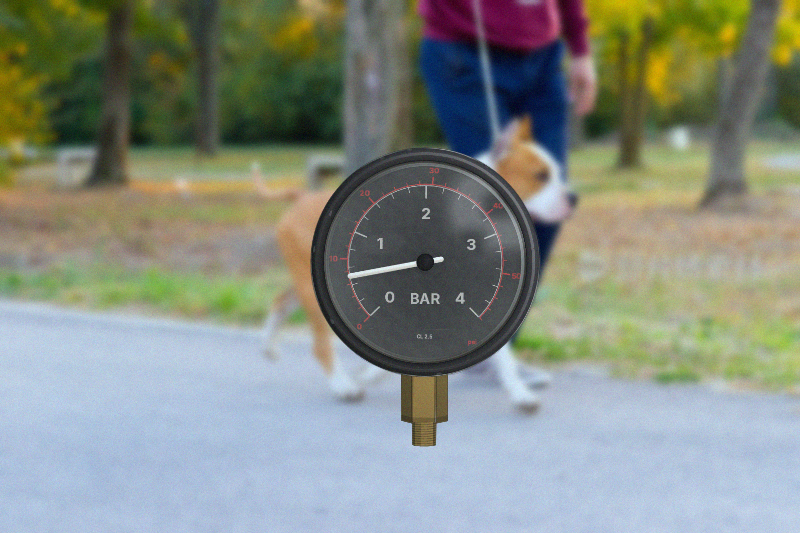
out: **0.5** bar
